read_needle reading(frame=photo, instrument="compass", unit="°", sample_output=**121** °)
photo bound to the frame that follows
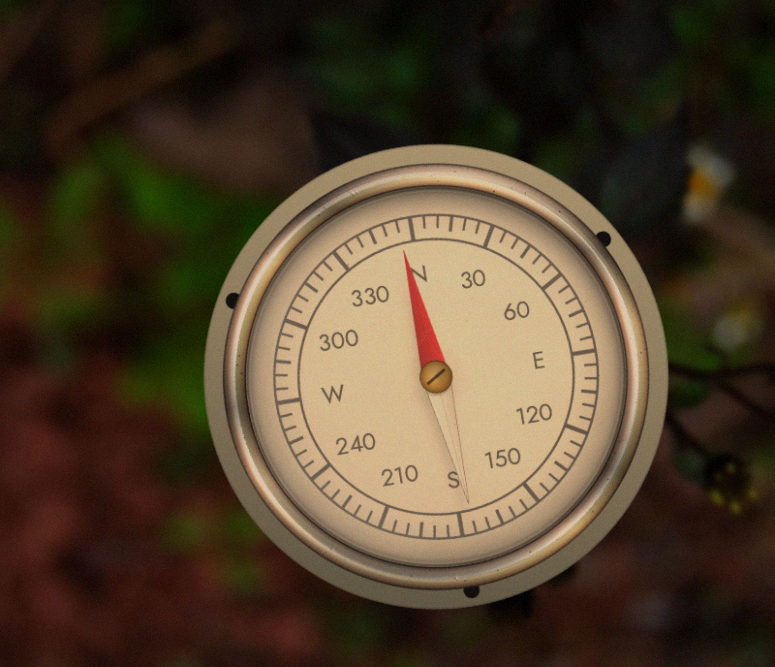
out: **355** °
